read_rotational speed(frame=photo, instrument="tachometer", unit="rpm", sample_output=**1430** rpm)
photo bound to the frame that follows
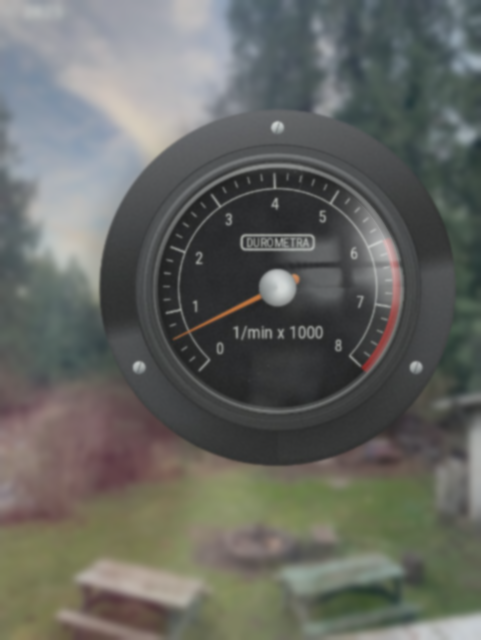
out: **600** rpm
